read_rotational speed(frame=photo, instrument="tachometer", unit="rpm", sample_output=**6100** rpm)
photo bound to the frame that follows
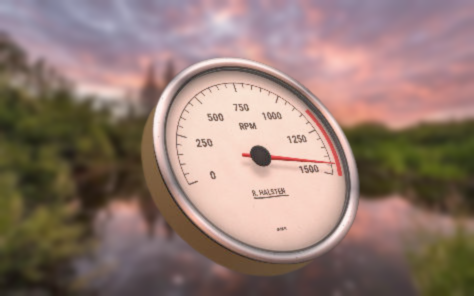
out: **1450** rpm
